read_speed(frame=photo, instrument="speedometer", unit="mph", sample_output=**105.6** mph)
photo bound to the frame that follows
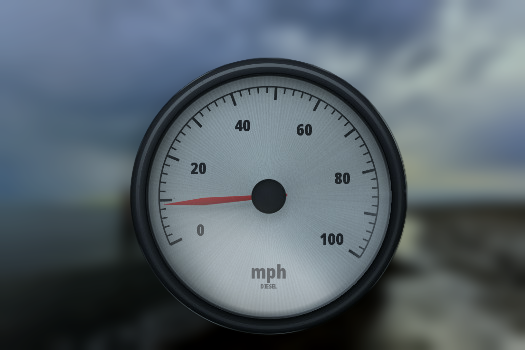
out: **9** mph
